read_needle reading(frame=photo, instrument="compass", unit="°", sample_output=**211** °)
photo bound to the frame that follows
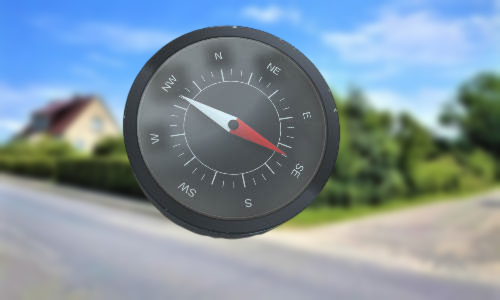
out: **130** °
